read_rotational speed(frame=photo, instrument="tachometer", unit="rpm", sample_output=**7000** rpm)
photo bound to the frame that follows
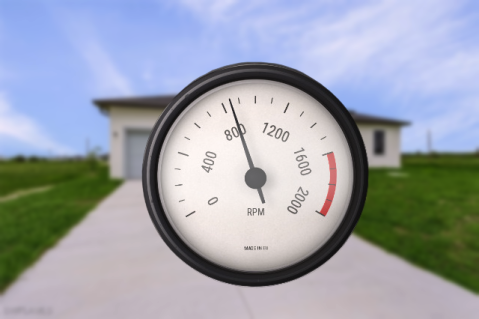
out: **850** rpm
